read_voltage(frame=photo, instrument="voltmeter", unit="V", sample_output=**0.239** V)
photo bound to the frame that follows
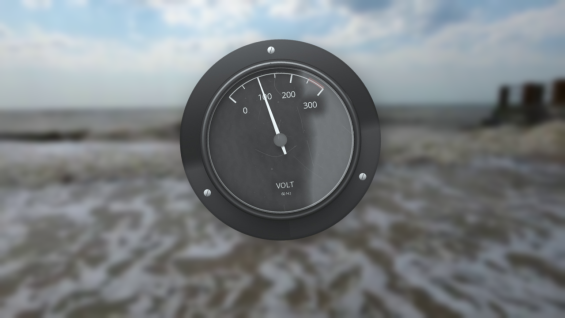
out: **100** V
